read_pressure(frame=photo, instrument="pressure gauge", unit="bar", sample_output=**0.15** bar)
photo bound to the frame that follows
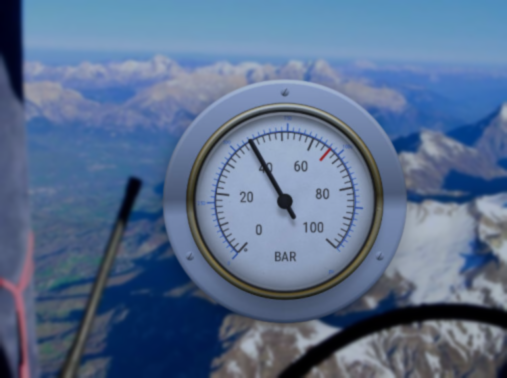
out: **40** bar
